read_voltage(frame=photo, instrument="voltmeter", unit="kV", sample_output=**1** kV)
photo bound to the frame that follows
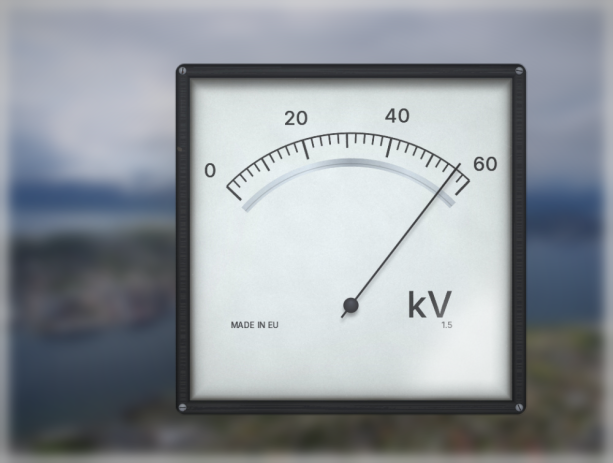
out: **56** kV
